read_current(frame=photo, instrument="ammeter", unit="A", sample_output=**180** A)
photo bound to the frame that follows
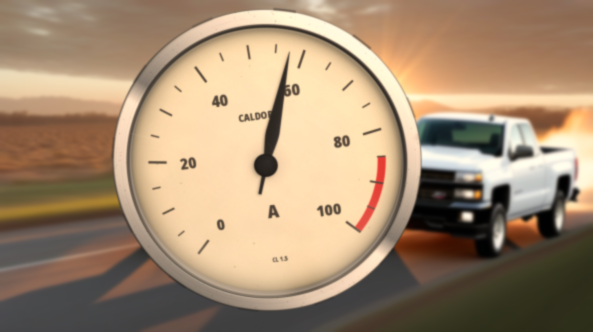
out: **57.5** A
